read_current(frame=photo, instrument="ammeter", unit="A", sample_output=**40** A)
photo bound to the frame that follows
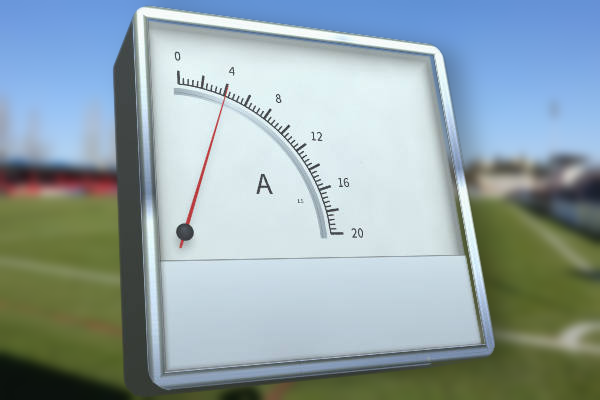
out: **4** A
